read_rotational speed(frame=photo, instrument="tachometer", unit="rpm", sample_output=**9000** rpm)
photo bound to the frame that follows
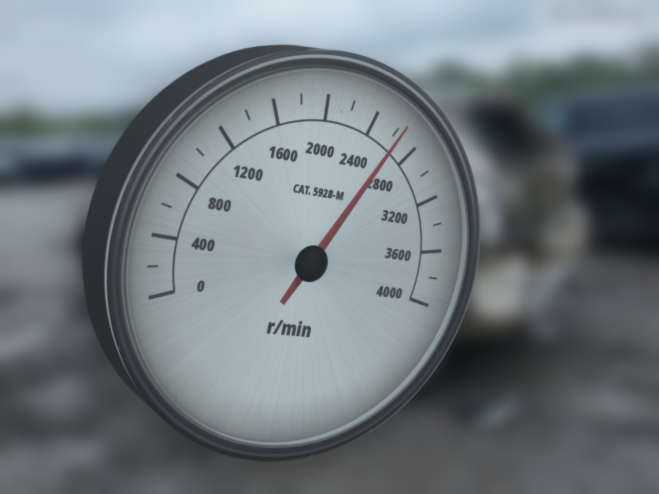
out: **2600** rpm
